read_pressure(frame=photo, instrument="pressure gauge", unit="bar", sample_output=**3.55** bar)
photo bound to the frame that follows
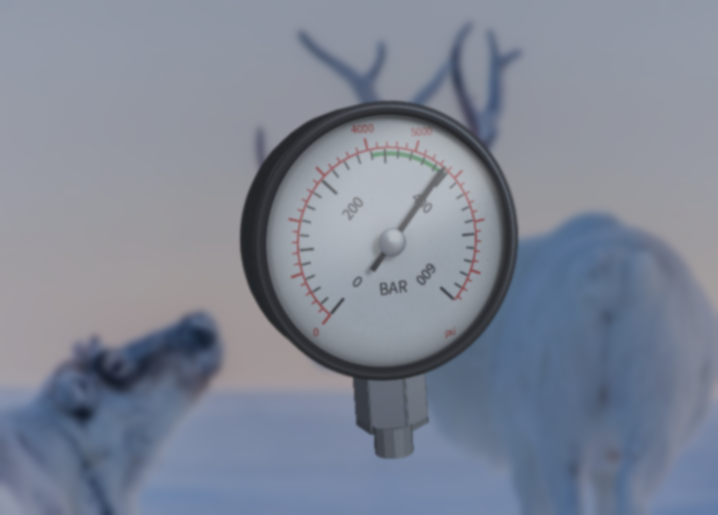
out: **390** bar
